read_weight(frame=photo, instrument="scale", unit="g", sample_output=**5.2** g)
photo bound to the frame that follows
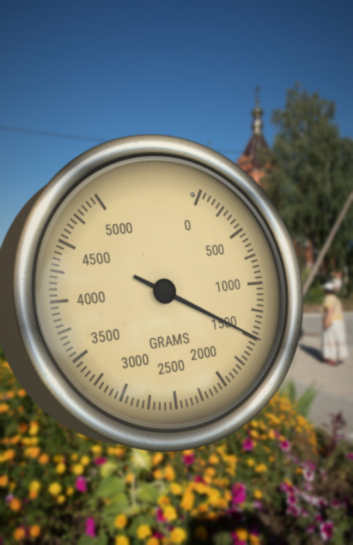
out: **1500** g
